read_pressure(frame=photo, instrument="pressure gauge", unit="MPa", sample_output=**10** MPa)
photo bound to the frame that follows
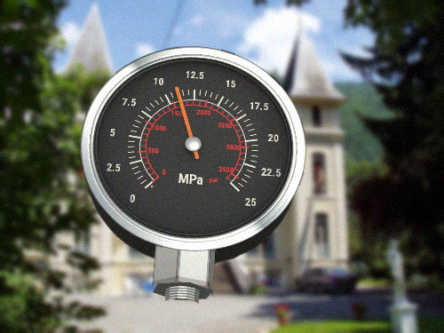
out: **11** MPa
